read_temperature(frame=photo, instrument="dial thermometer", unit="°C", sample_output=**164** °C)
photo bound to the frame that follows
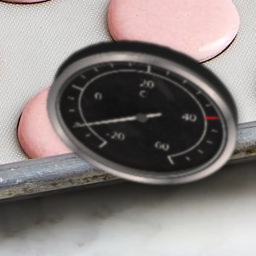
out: **-12** °C
